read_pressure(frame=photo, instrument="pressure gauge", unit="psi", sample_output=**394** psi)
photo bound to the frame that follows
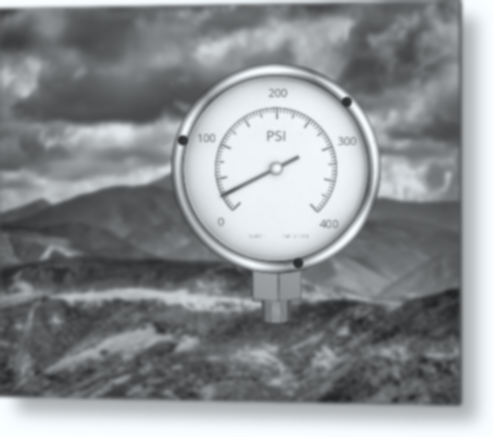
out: **25** psi
